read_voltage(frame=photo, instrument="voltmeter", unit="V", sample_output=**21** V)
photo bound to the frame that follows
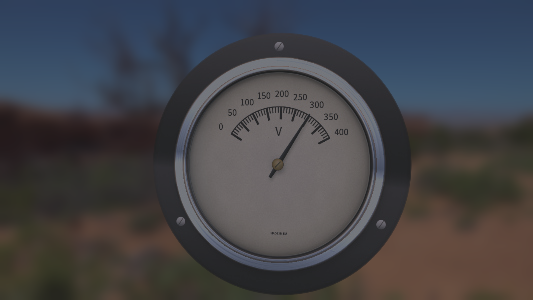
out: **300** V
